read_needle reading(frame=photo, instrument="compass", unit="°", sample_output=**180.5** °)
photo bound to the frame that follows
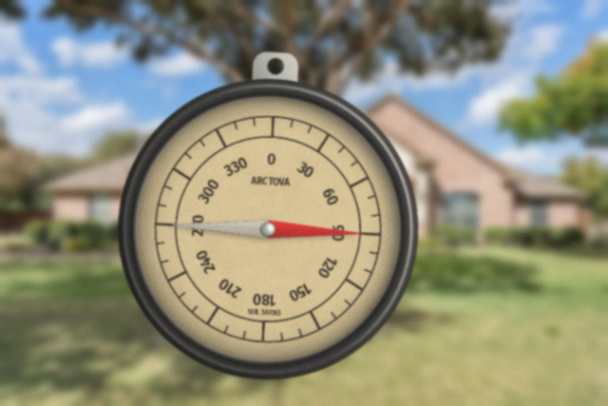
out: **90** °
